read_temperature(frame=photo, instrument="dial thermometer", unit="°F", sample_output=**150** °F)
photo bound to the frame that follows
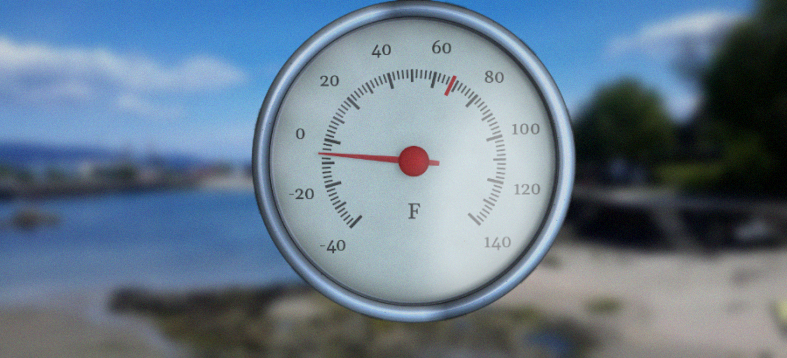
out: **-6** °F
